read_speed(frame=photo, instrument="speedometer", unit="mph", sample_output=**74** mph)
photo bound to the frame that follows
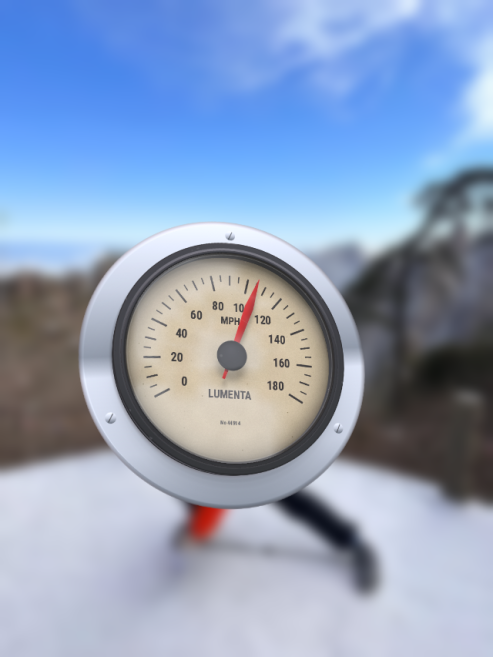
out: **105** mph
